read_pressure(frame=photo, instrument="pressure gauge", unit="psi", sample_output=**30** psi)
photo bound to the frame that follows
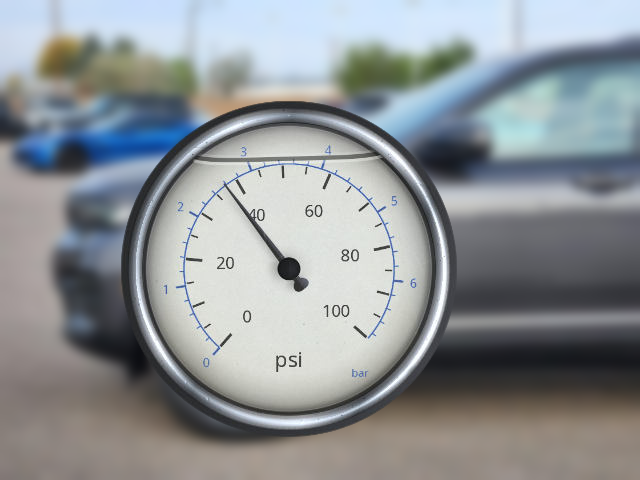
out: **37.5** psi
